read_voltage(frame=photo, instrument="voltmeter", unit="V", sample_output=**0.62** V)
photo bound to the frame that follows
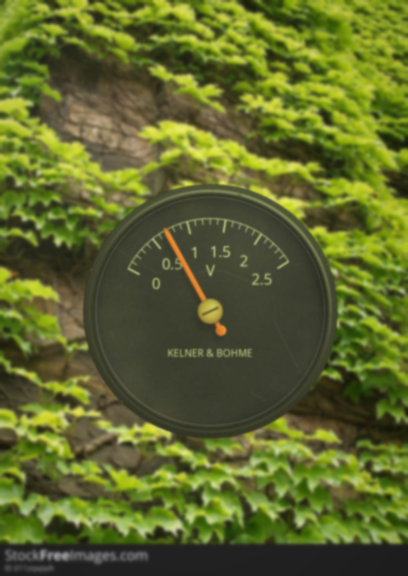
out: **0.7** V
